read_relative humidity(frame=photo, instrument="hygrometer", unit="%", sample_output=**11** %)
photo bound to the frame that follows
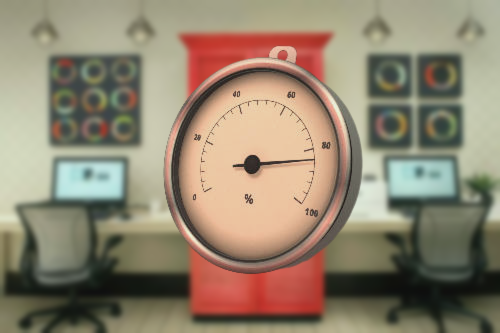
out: **84** %
